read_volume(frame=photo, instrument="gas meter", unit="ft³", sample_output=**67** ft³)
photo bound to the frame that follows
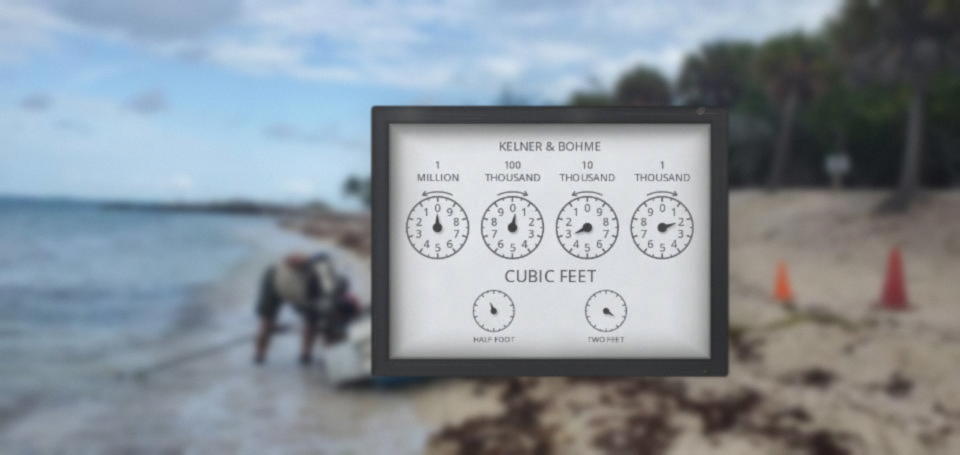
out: **3200** ft³
